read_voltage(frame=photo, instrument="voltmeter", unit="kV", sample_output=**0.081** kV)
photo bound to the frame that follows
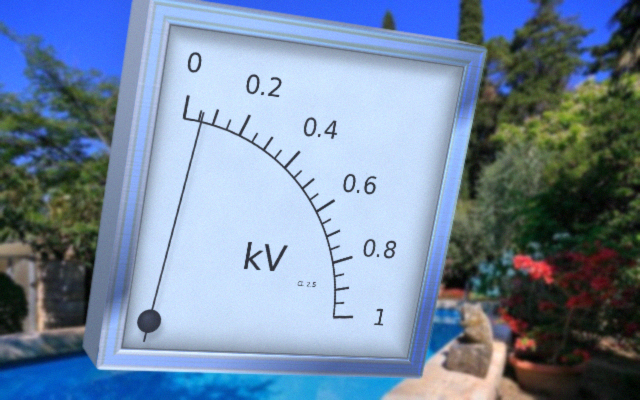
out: **0.05** kV
